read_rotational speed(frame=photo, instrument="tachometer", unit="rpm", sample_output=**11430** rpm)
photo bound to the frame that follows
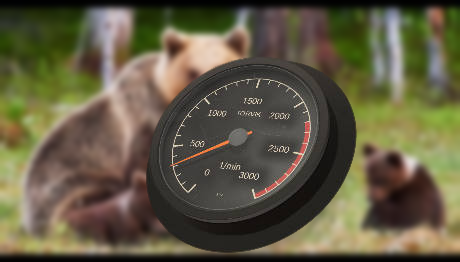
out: **300** rpm
